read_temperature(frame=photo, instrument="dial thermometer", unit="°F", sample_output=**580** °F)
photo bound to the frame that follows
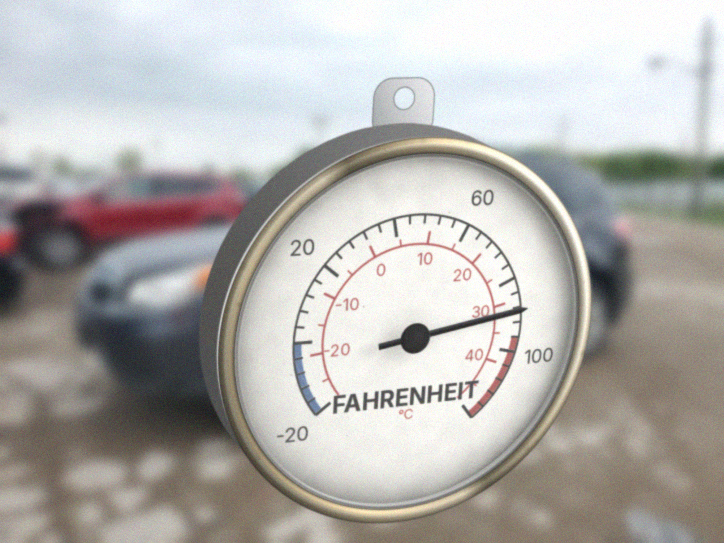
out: **88** °F
